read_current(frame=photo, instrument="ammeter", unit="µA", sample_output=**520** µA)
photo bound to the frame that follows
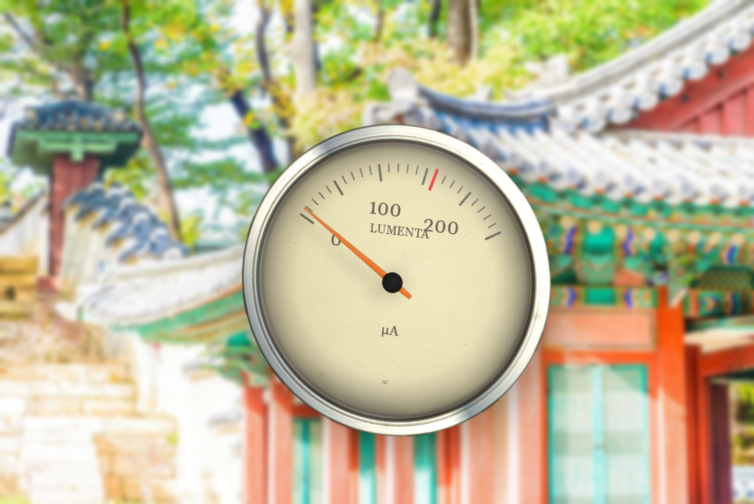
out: **10** µA
